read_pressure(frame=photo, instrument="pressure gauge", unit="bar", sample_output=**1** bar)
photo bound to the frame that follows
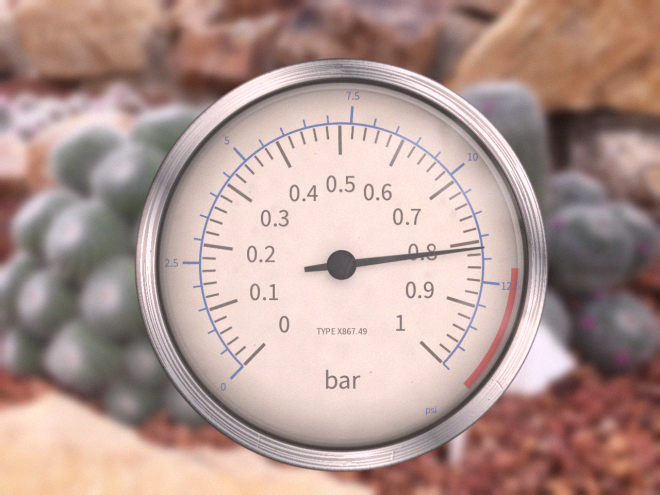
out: **0.81** bar
